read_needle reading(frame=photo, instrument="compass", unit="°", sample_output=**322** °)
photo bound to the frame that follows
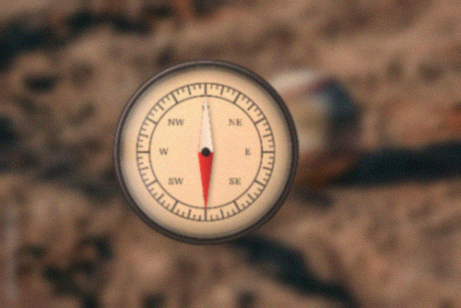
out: **180** °
